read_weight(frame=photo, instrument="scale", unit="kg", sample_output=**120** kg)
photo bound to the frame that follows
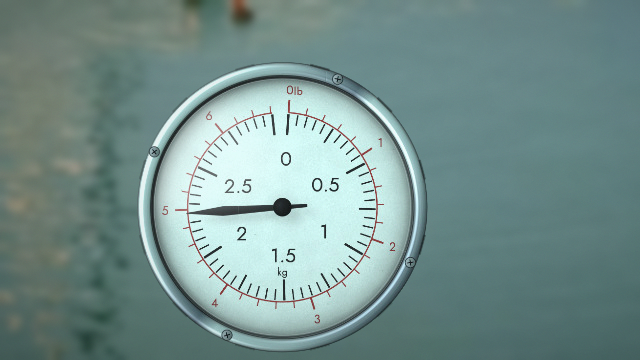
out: **2.25** kg
